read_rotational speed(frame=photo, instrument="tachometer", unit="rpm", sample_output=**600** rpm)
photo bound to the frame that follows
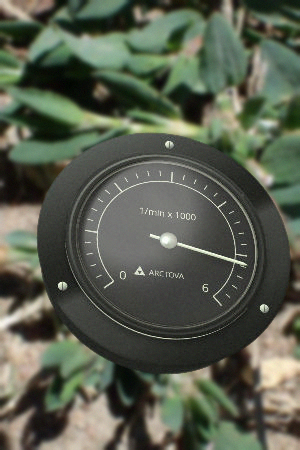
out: **5200** rpm
